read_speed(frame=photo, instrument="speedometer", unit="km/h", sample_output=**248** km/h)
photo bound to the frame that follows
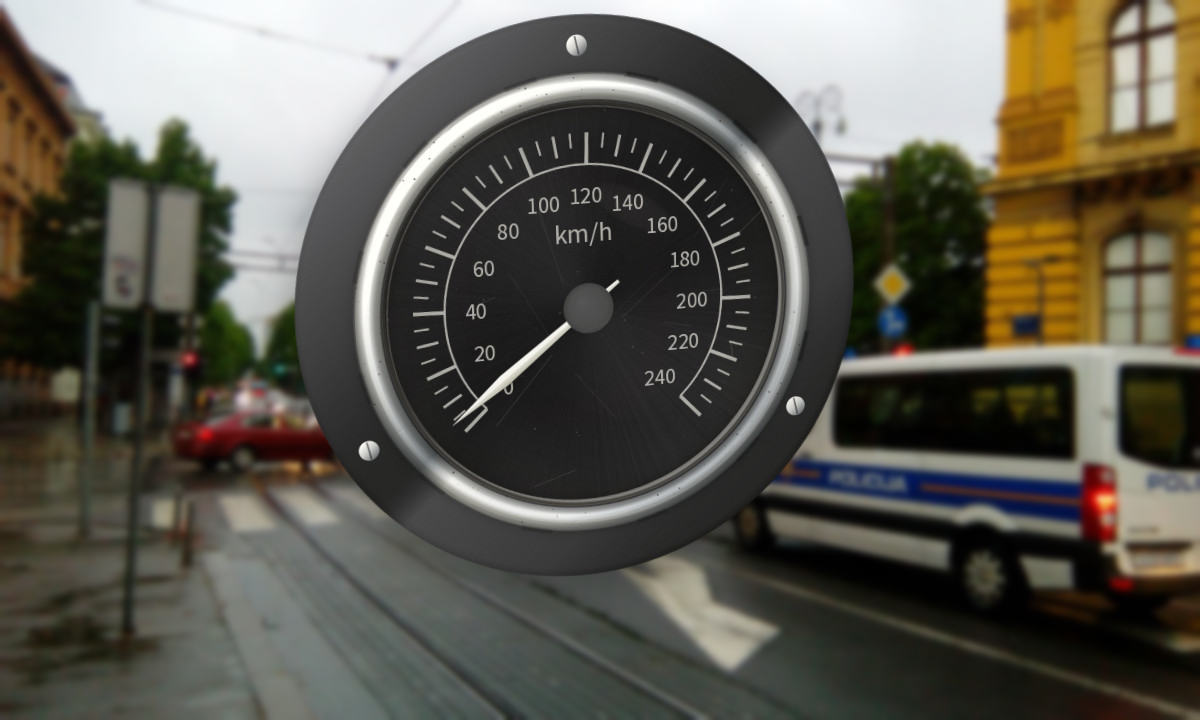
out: **5** km/h
